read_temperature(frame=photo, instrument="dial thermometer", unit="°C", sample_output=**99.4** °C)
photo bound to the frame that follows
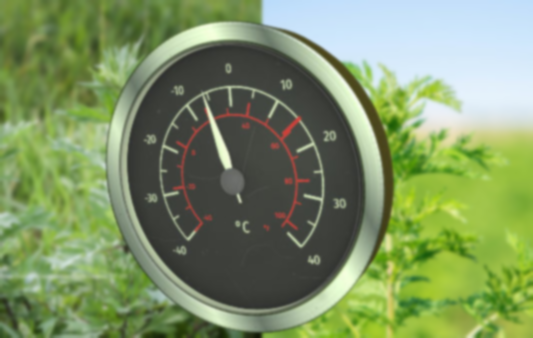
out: **-5** °C
